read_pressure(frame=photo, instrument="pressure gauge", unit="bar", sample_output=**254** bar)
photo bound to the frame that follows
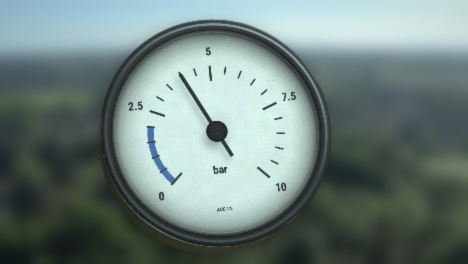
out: **4** bar
